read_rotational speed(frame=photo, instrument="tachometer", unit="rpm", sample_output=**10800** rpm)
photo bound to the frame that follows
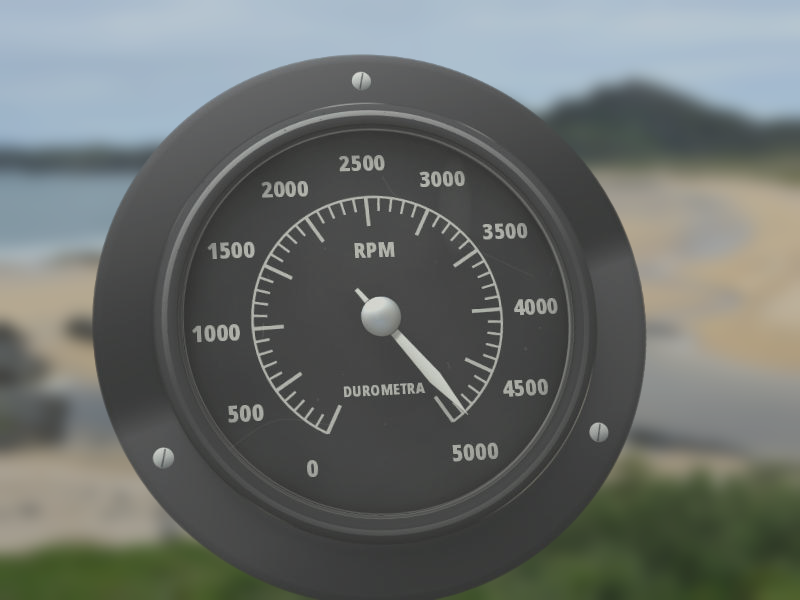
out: **4900** rpm
